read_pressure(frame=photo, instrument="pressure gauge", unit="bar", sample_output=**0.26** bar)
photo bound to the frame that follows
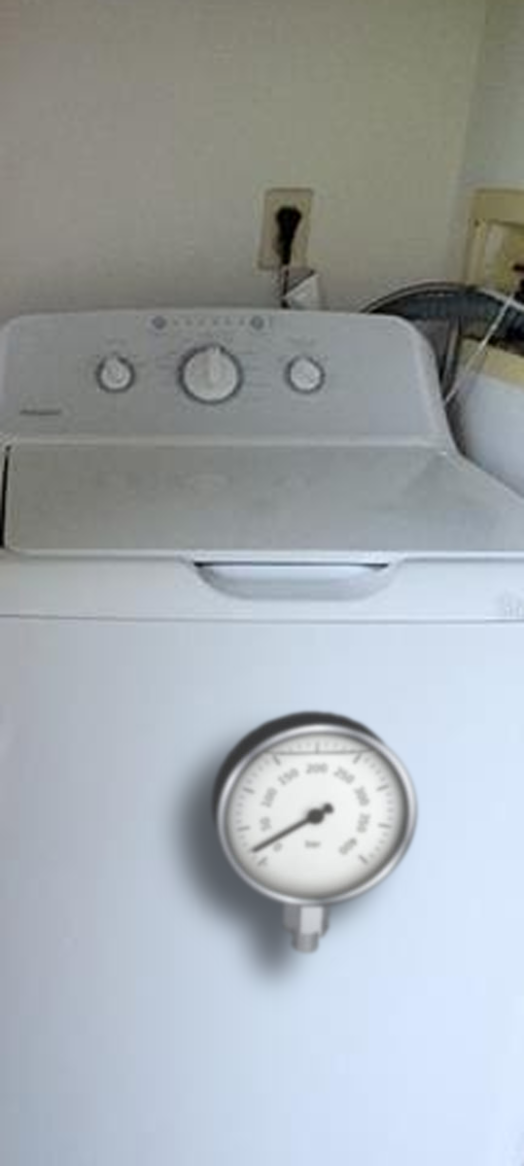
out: **20** bar
